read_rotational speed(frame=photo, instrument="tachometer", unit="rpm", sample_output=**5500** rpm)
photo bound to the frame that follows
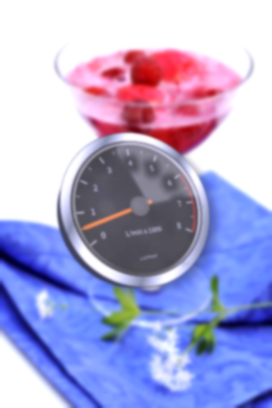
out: **500** rpm
